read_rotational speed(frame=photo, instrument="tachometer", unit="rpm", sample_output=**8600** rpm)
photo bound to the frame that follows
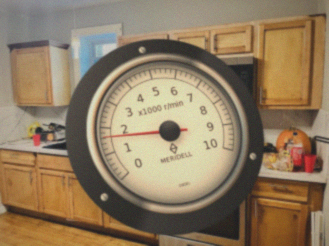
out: **1600** rpm
